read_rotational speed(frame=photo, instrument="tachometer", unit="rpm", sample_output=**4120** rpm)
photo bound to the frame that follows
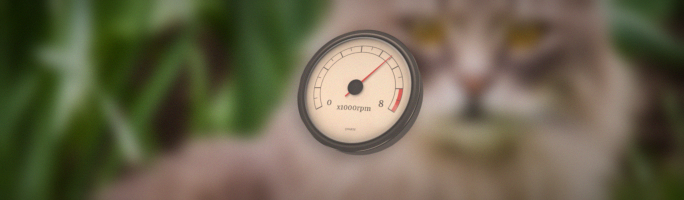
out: **5500** rpm
